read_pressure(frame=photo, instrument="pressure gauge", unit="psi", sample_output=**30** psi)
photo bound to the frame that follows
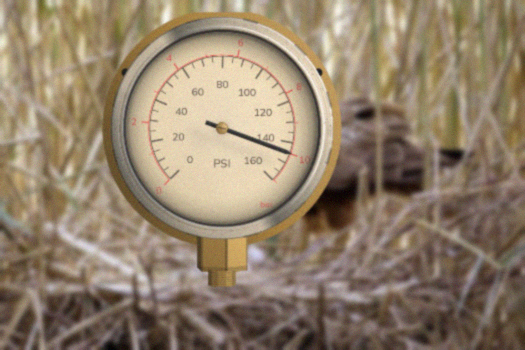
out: **145** psi
